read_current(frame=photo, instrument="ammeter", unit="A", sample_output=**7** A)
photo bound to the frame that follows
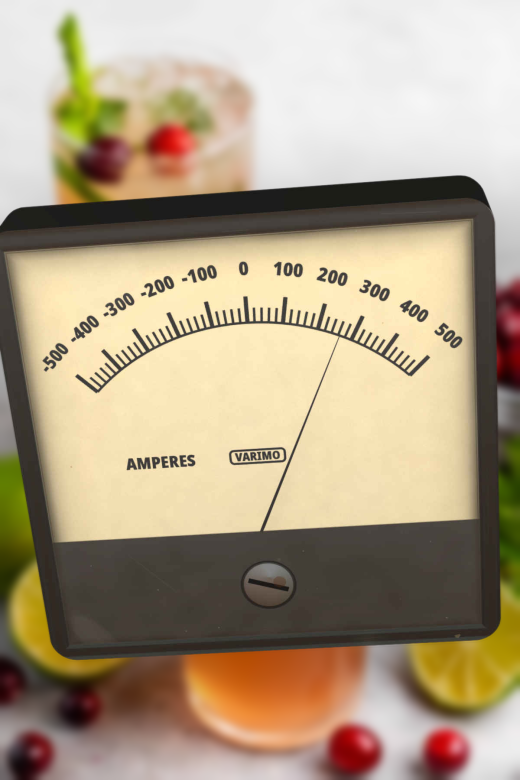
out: **260** A
